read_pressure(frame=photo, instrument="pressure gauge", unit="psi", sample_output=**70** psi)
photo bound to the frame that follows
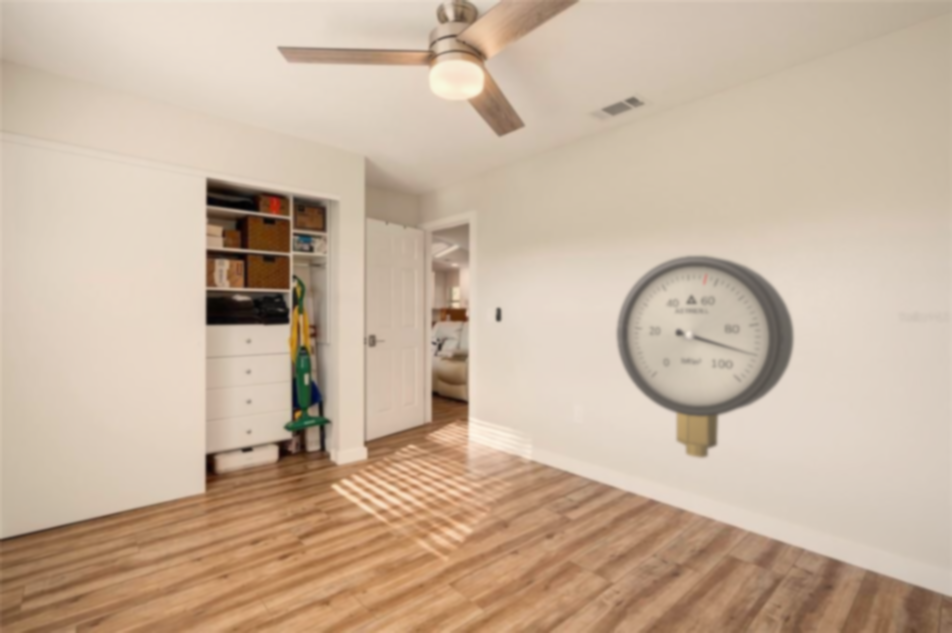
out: **90** psi
